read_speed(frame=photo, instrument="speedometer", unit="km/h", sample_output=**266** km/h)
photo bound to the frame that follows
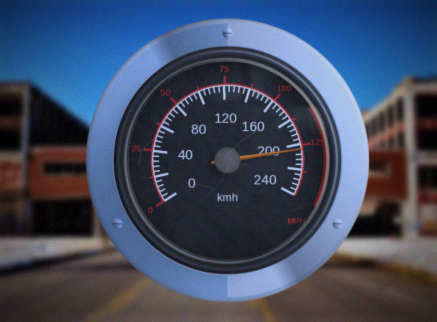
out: **204** km/h
